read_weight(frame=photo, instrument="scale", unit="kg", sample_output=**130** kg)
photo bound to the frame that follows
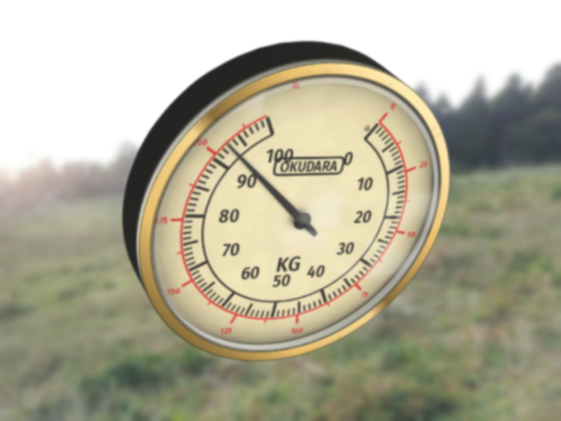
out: **93** kg
